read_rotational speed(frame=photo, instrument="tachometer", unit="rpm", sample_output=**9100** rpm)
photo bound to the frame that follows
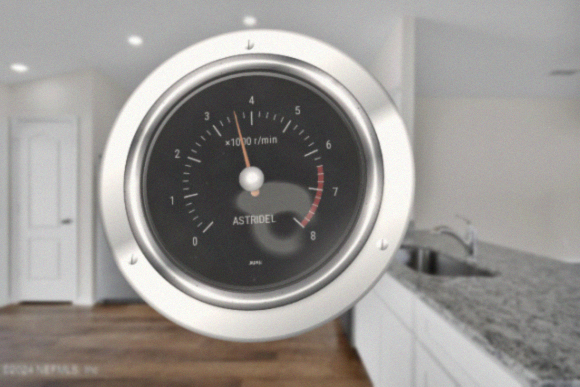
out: **3600** rpm
